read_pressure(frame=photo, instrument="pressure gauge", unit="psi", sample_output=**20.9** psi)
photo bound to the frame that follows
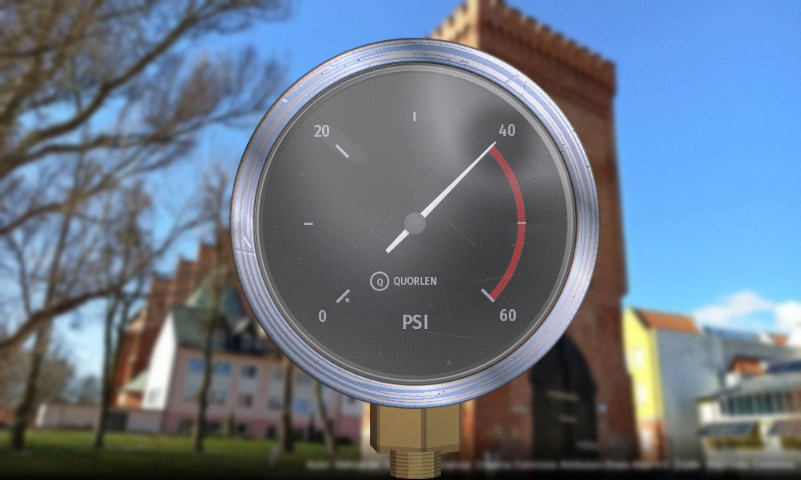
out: **40** psi
